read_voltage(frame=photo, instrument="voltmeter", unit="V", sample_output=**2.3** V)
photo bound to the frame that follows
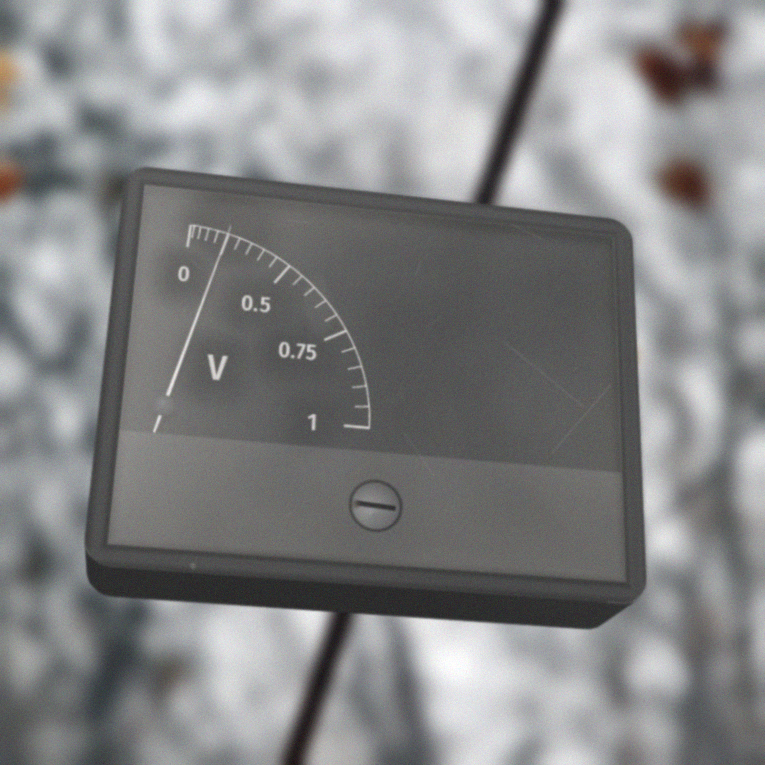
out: **0.25** V
